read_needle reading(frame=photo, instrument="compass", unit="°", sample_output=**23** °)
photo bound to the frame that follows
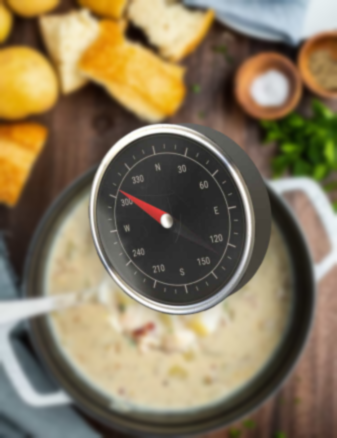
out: **310** °
